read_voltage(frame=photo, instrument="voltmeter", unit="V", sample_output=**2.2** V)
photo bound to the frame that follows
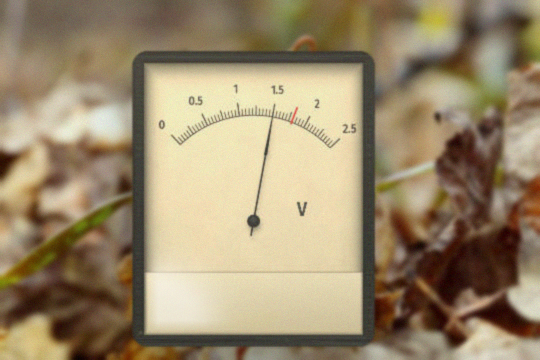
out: **1.5** V
